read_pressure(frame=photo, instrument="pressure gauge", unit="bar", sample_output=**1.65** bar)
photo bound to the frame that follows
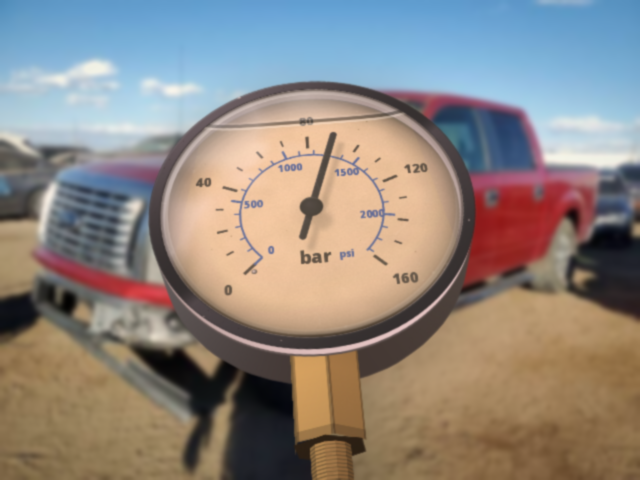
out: **90** bar
